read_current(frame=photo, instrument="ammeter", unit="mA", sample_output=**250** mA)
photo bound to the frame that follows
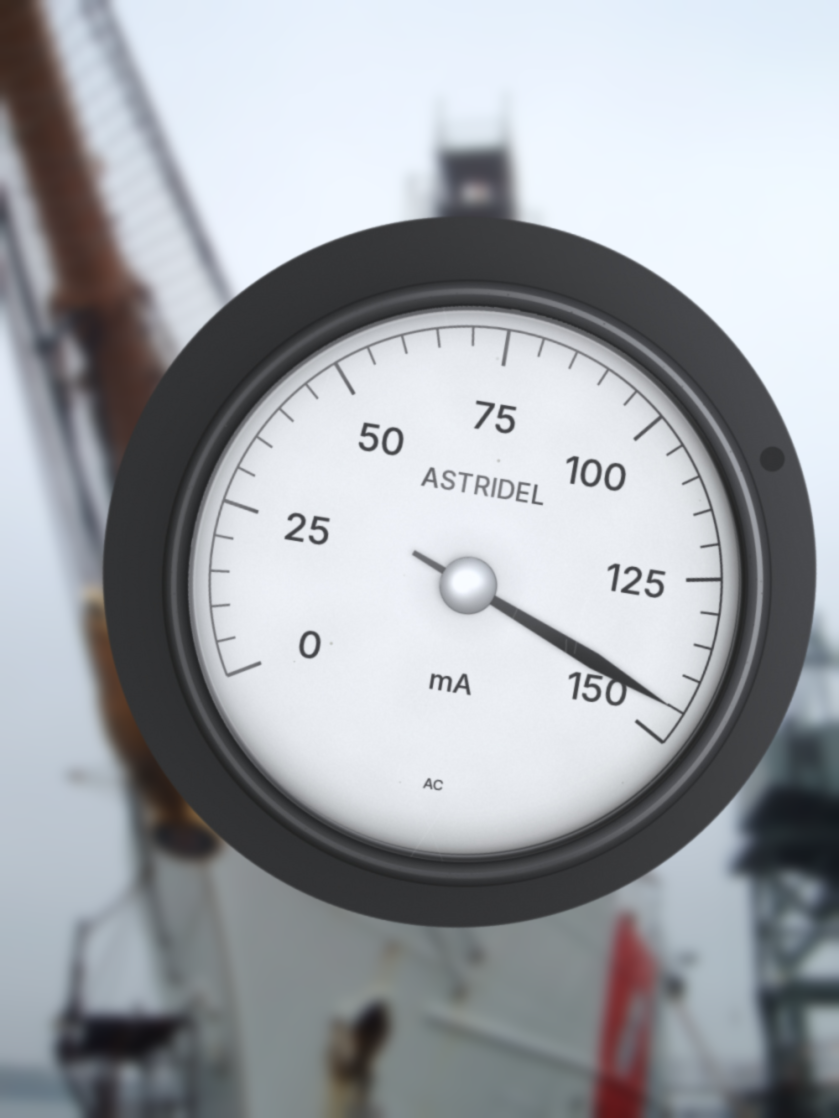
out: **145** mA
